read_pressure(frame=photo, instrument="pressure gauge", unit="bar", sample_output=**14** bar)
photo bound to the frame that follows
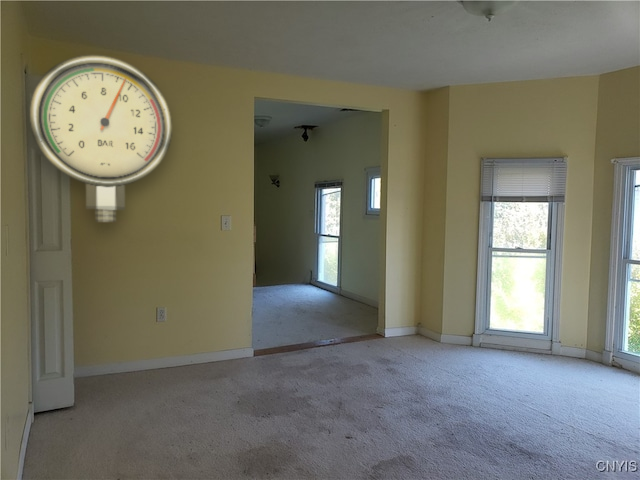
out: **9.5** bar
